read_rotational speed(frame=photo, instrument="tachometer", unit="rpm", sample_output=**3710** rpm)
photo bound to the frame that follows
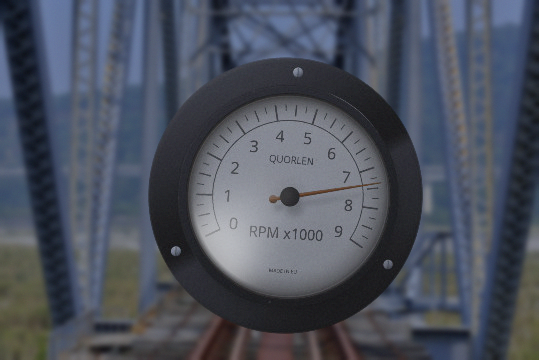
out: **7375** rpm
